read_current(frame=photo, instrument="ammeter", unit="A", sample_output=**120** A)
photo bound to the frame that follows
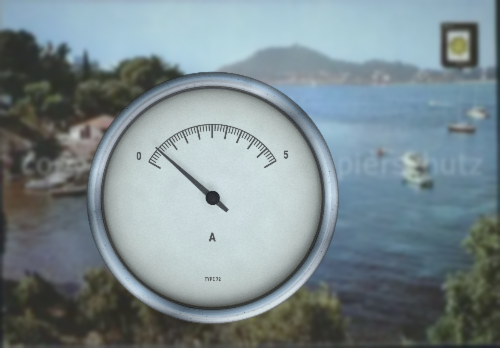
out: **0.5** A
